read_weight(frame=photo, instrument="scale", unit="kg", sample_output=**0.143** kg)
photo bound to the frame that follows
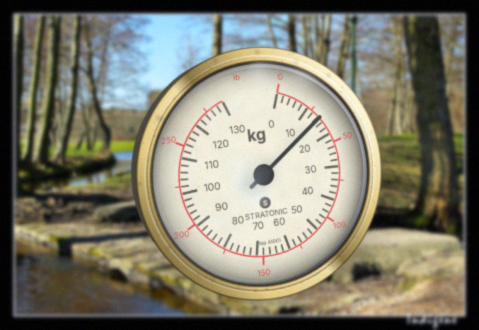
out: **14** kg
